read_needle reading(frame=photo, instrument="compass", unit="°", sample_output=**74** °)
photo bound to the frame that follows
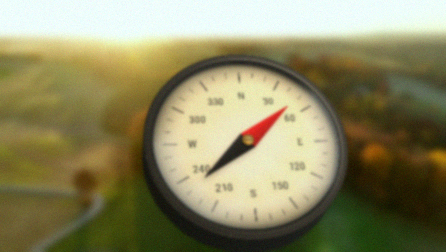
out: **50** °
